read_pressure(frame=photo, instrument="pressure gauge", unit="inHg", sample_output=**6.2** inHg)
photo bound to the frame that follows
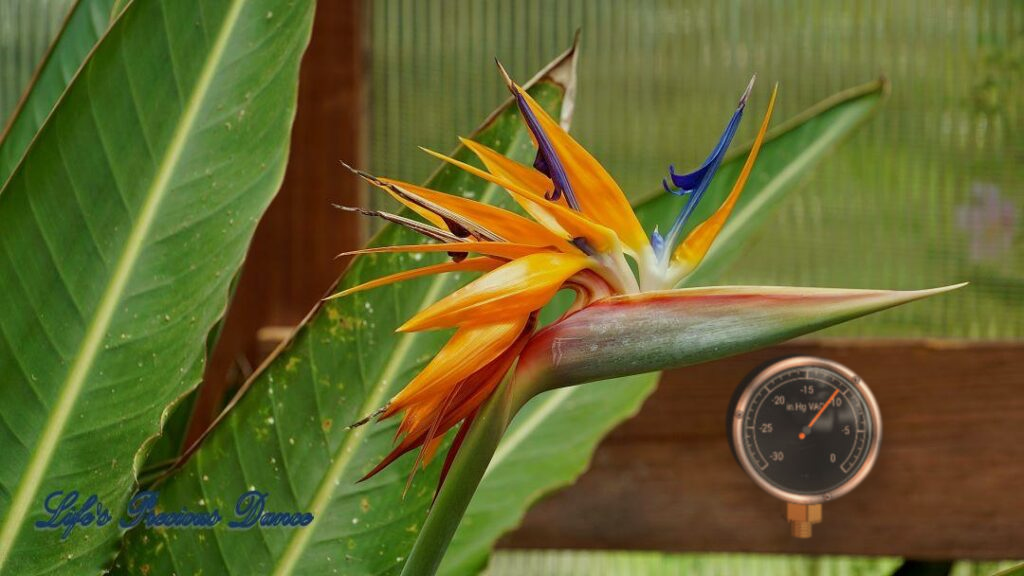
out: **-11** inHg
